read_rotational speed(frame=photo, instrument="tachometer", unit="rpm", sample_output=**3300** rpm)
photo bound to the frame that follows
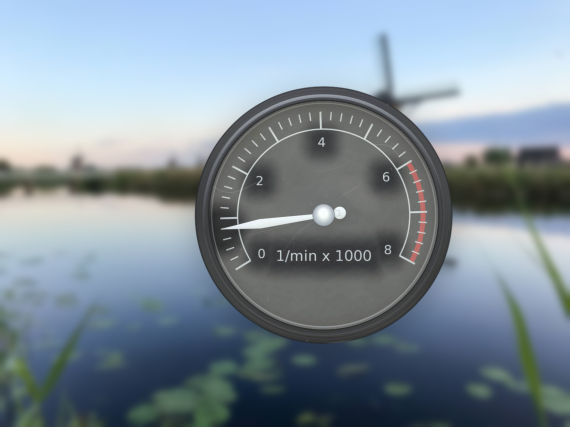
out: **800** rpm
